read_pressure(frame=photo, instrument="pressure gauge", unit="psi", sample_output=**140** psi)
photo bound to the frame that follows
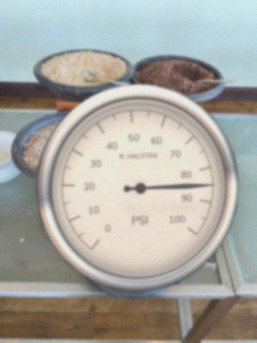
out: **85** psi
